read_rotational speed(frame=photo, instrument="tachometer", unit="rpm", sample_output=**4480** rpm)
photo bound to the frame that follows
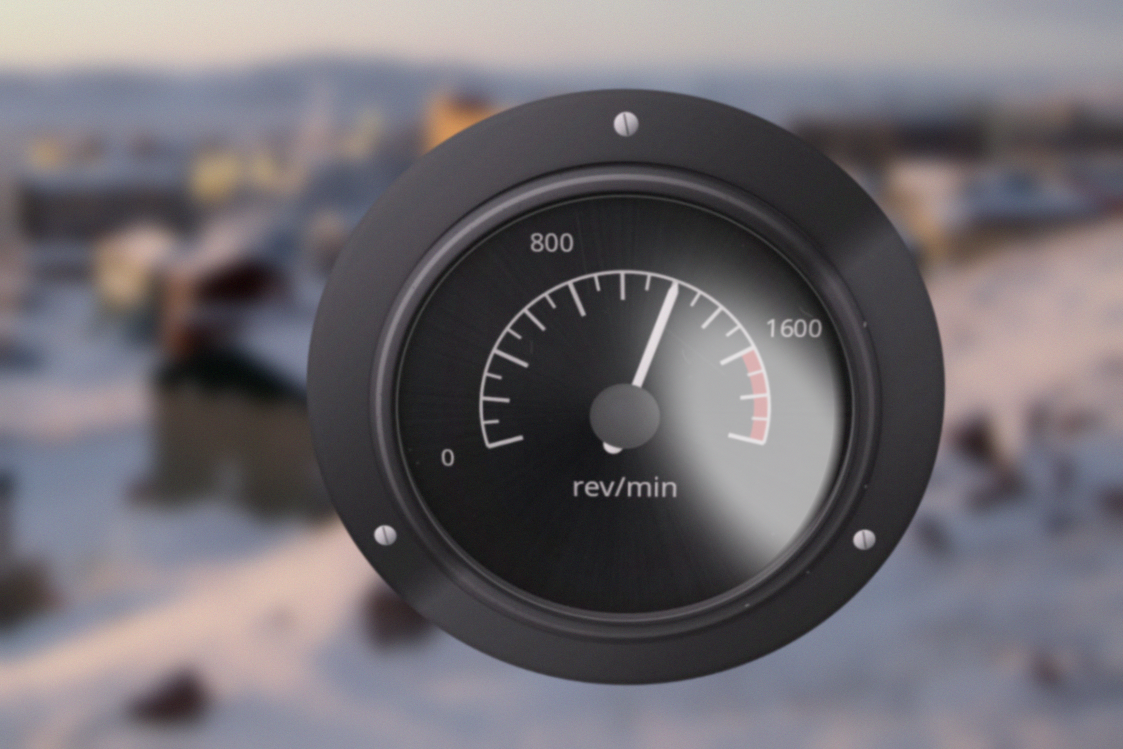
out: **1200** rpm
